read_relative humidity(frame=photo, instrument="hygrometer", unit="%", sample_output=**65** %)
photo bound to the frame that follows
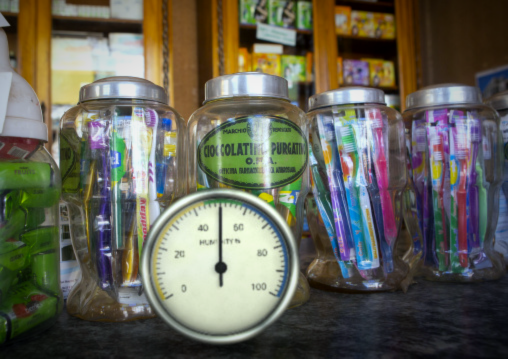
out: **50** %
